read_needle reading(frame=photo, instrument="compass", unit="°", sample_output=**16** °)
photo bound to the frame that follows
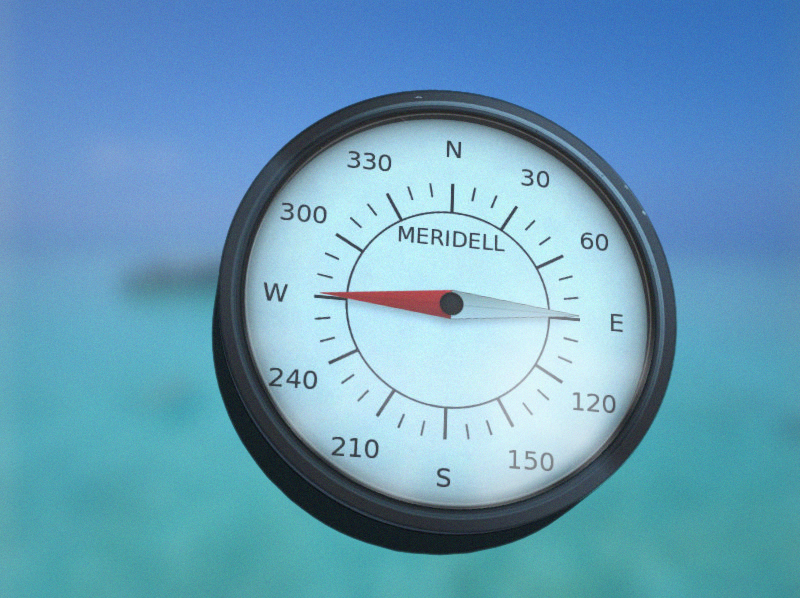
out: **270** °
